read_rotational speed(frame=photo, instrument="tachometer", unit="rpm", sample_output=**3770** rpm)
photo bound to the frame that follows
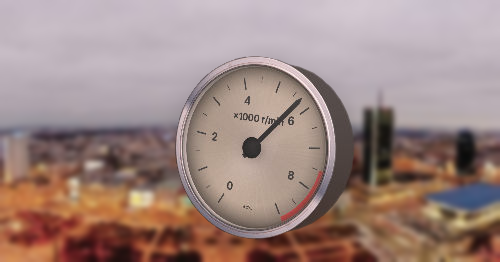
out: **5750** rpm
